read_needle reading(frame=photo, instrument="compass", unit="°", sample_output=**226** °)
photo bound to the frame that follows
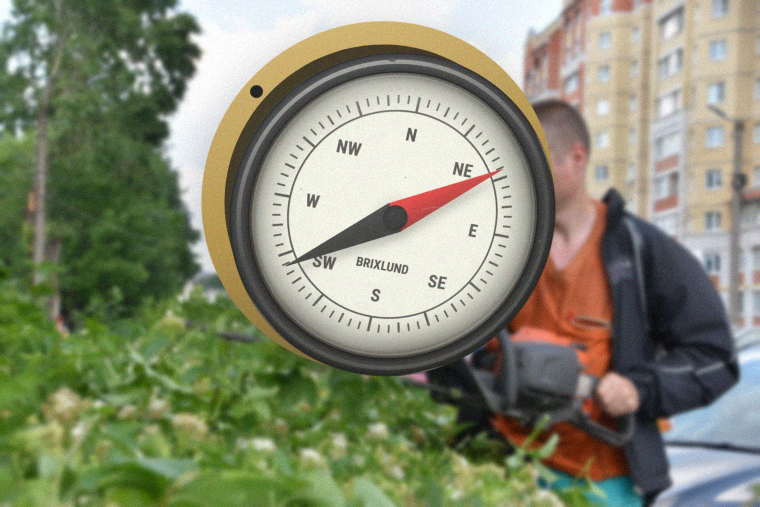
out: **55** °
